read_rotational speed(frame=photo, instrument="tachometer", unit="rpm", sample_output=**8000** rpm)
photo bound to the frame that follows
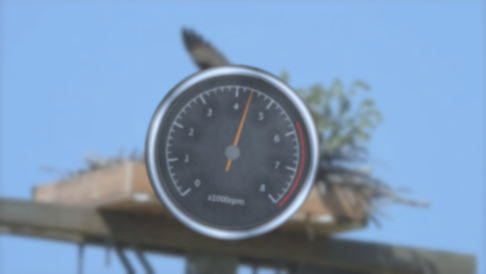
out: **4400** rpm
